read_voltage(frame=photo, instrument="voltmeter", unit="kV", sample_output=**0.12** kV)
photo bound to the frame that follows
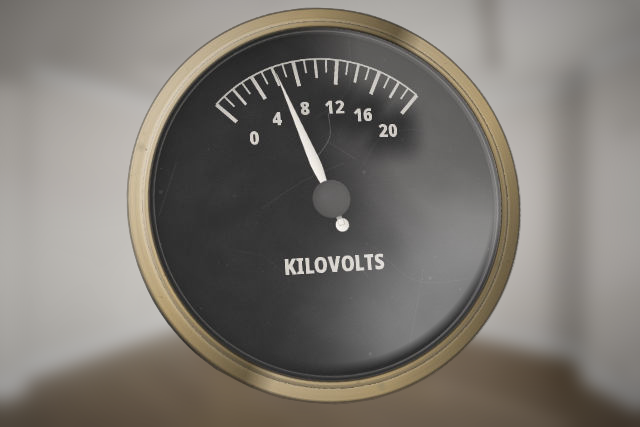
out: **6** kV
